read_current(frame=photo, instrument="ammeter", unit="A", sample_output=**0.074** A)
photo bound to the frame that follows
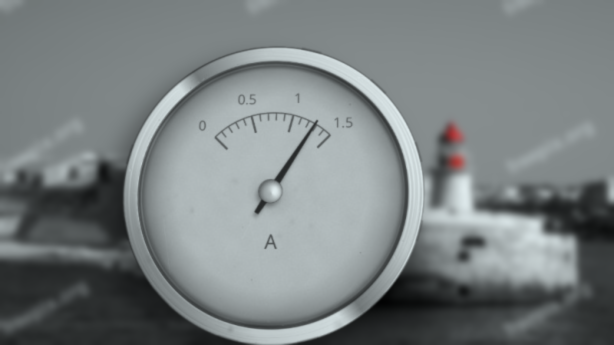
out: **1.3** A
